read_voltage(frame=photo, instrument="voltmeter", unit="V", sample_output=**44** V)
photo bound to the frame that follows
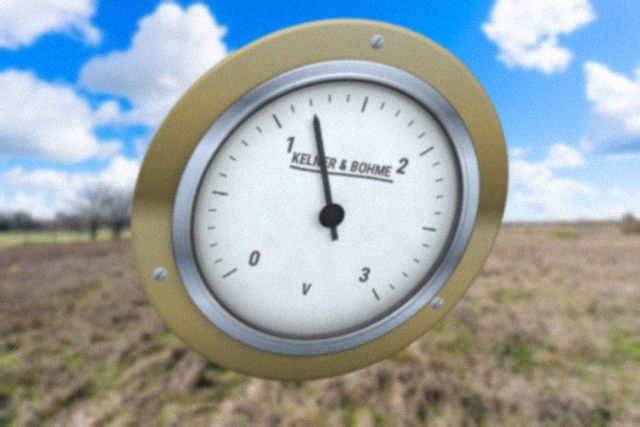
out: **1.2** V
